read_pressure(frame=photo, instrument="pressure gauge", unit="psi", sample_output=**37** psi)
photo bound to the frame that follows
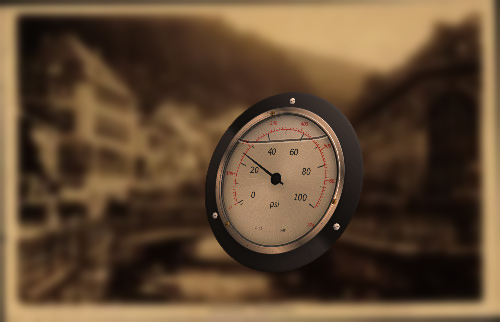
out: **25** psi
